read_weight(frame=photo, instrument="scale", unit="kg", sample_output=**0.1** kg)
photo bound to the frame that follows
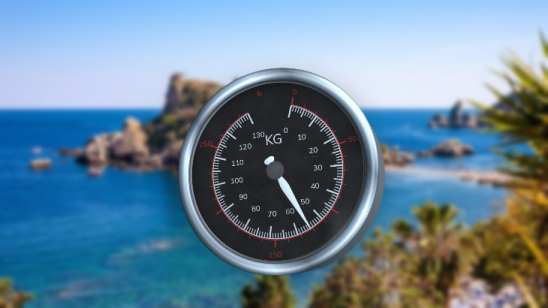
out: **55** kg
